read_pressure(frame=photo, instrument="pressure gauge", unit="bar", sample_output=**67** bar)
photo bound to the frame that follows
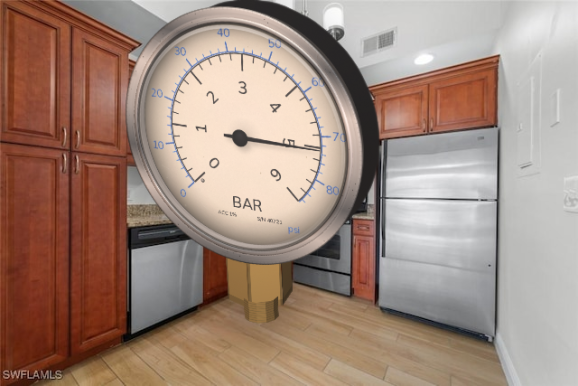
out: **5** bar
